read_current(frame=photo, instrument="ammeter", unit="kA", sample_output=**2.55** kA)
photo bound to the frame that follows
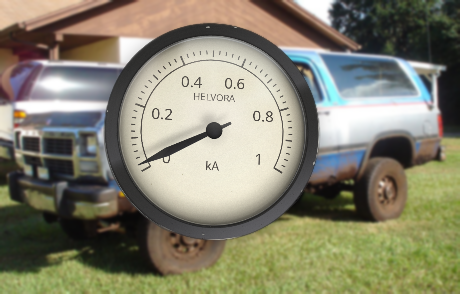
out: **0.02** kA
